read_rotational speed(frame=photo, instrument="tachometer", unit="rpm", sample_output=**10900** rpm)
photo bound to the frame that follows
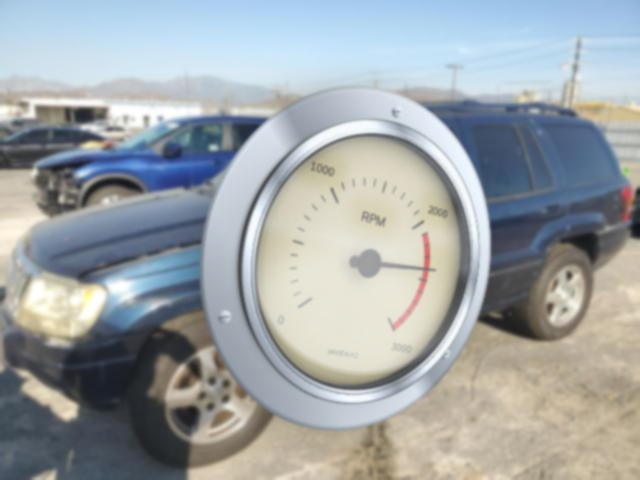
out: **2400** rpm
